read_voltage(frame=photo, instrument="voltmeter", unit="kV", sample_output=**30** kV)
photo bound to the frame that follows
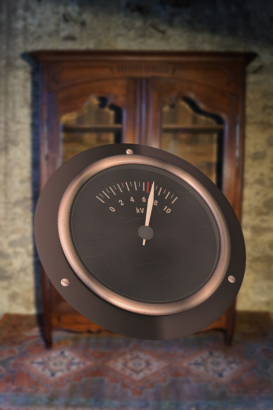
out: **7** kV
